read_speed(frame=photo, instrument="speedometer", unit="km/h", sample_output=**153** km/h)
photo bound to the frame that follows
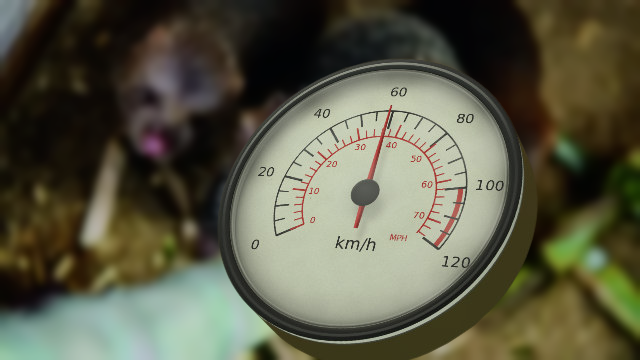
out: **60** km/h
